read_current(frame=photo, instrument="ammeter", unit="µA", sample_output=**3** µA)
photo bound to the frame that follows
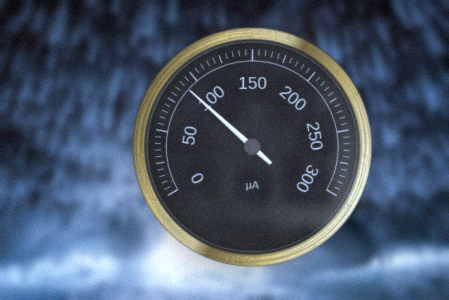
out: **90** µA
